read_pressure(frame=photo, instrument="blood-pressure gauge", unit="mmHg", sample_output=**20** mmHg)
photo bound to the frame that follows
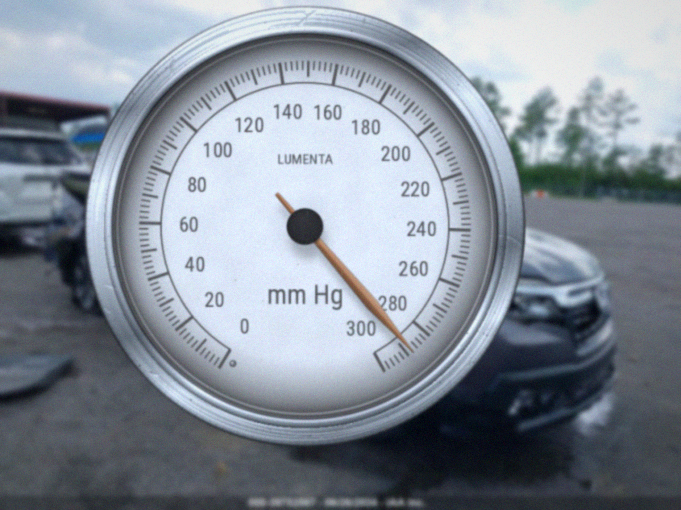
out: **288** mmHg
